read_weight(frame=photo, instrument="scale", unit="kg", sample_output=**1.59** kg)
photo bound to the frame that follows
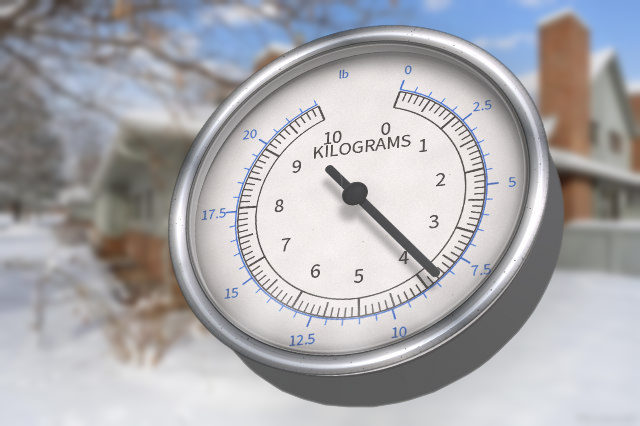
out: **3.8** kg
